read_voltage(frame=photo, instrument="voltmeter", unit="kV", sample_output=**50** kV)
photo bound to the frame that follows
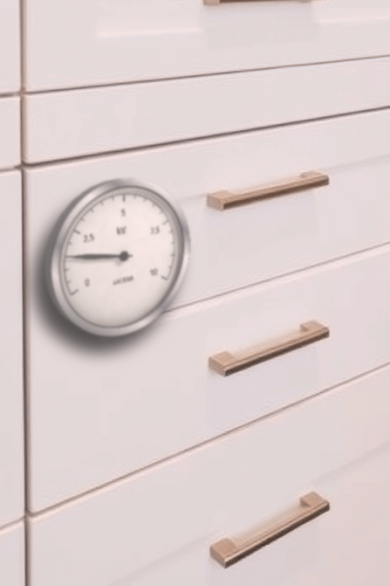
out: **1.5** kV
